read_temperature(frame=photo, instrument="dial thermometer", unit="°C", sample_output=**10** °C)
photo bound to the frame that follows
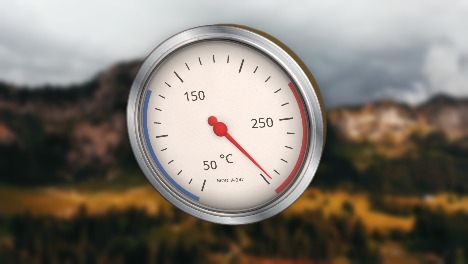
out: **295** °C
